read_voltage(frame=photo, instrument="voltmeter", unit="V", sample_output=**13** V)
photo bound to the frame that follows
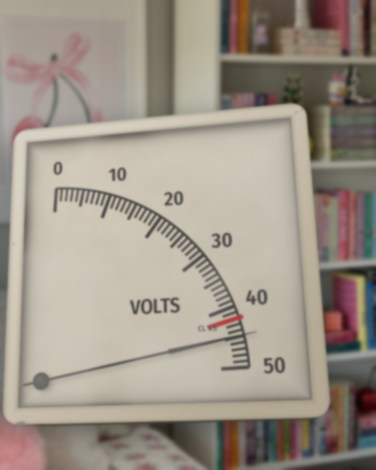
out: **45** V
